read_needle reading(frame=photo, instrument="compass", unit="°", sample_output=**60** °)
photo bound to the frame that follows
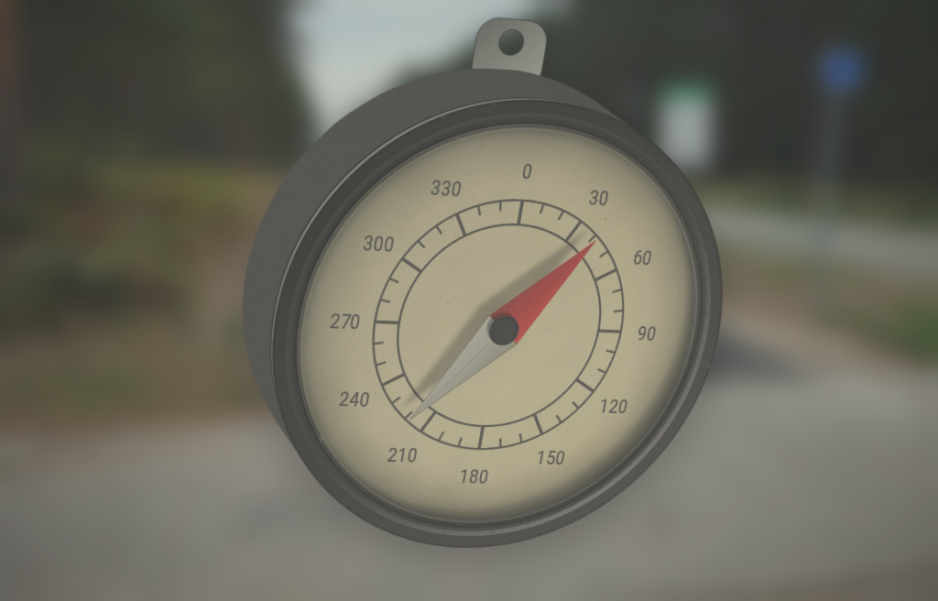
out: **40** °
